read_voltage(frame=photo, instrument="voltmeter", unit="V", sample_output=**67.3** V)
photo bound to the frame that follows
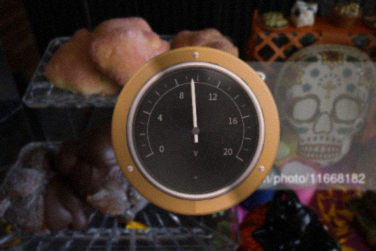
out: **9.5** V
